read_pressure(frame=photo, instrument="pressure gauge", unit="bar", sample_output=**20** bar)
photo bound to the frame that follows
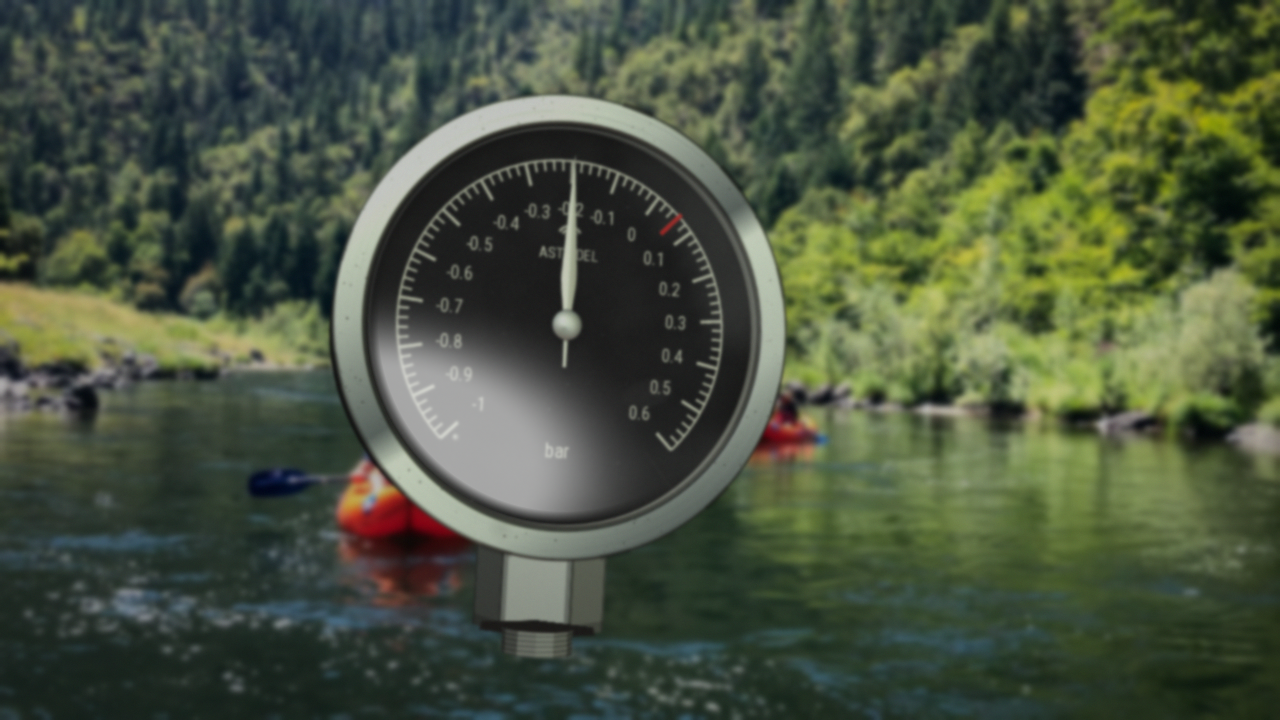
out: **-0.2** bar
